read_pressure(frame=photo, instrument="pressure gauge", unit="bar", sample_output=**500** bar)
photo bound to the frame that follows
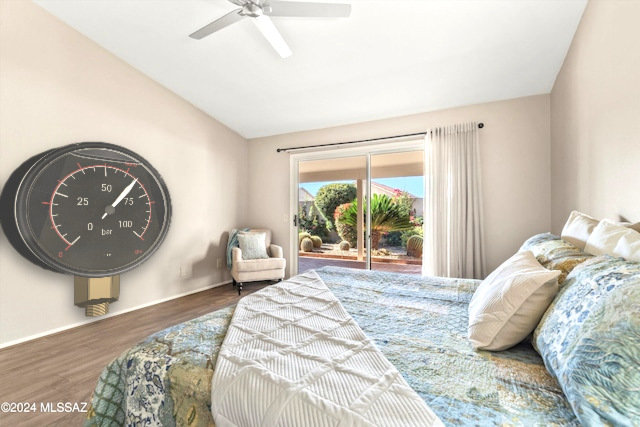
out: **65** bar
